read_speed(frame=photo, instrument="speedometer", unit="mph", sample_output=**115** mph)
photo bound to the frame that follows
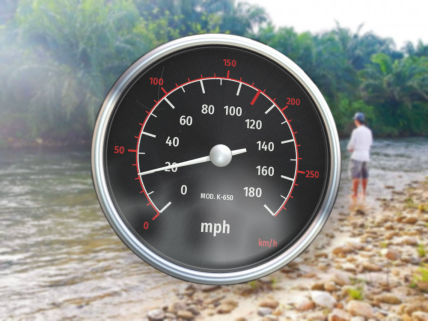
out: **20** mph
